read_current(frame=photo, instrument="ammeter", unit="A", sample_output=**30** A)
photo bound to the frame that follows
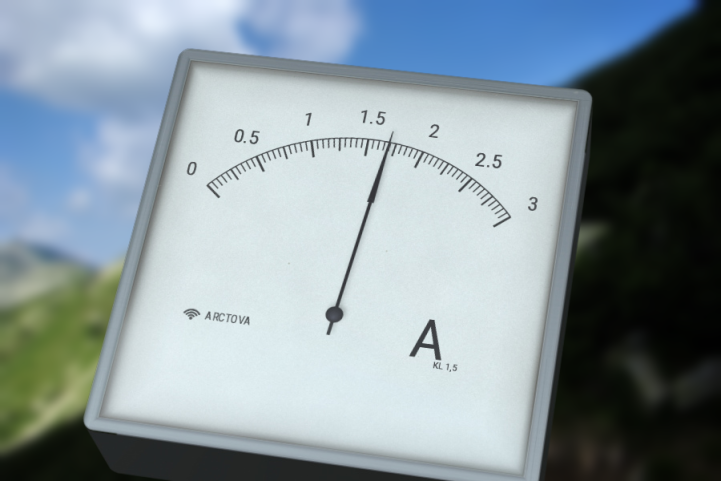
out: **1.7** A
